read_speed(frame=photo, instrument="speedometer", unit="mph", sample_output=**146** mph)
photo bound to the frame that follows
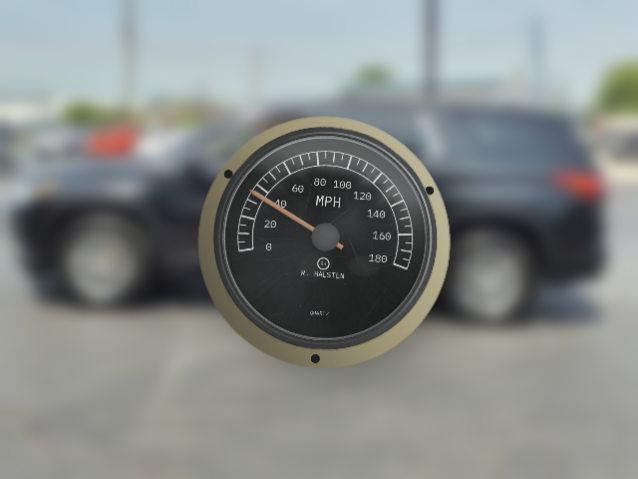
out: **35** mph
